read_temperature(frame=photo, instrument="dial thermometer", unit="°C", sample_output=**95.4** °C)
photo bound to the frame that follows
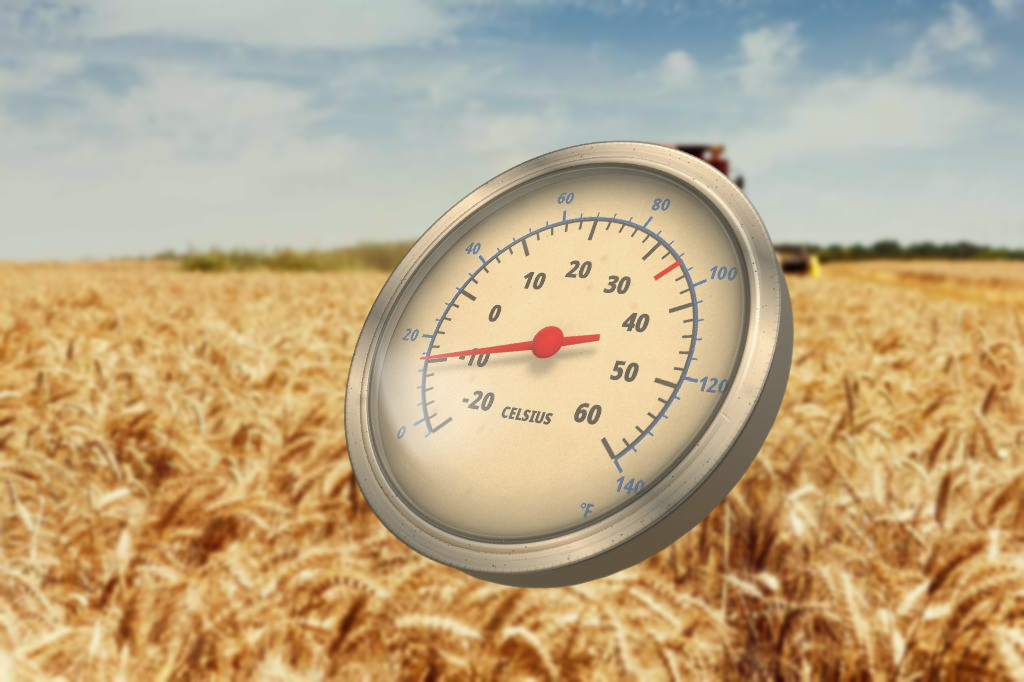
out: **-10** °C
